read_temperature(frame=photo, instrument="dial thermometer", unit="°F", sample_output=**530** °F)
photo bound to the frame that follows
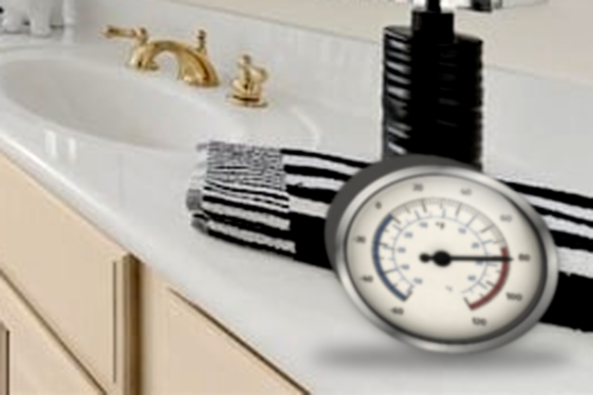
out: **80** °F
